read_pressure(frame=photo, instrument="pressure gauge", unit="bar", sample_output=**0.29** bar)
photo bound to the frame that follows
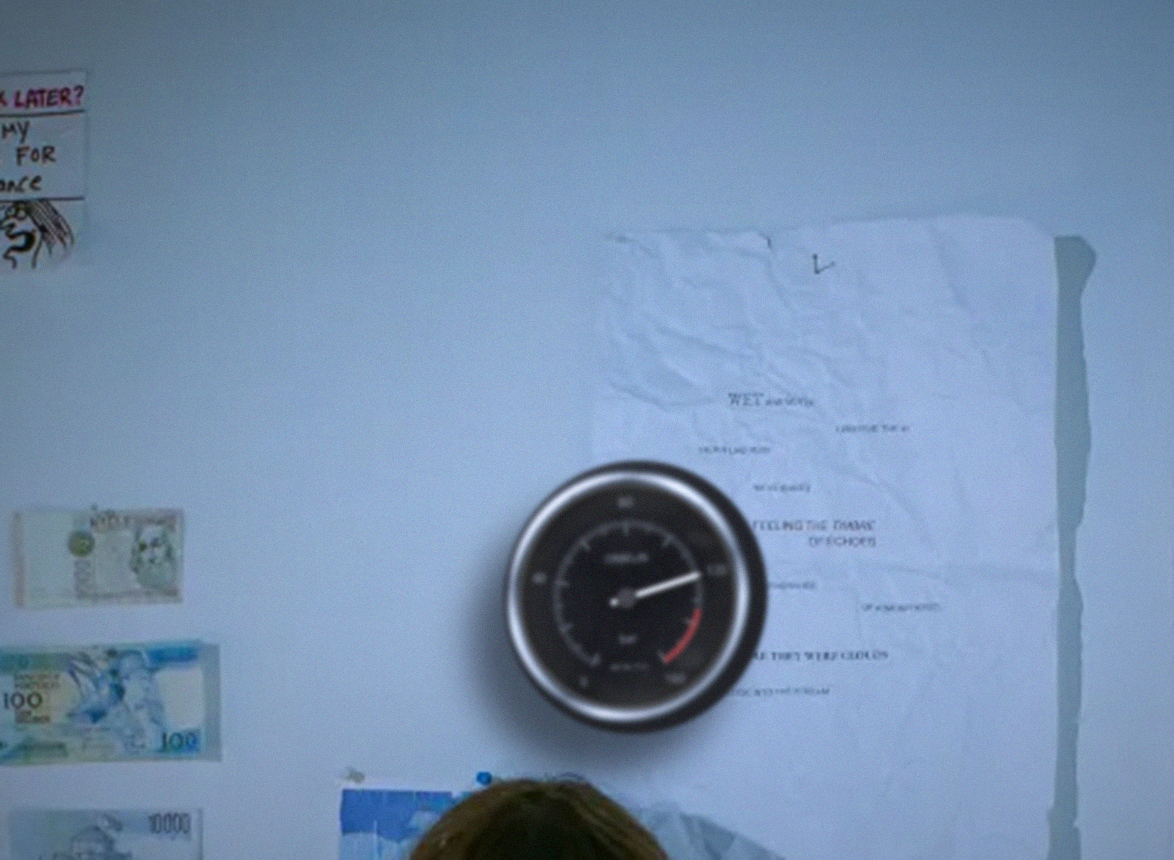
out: **120** bar
